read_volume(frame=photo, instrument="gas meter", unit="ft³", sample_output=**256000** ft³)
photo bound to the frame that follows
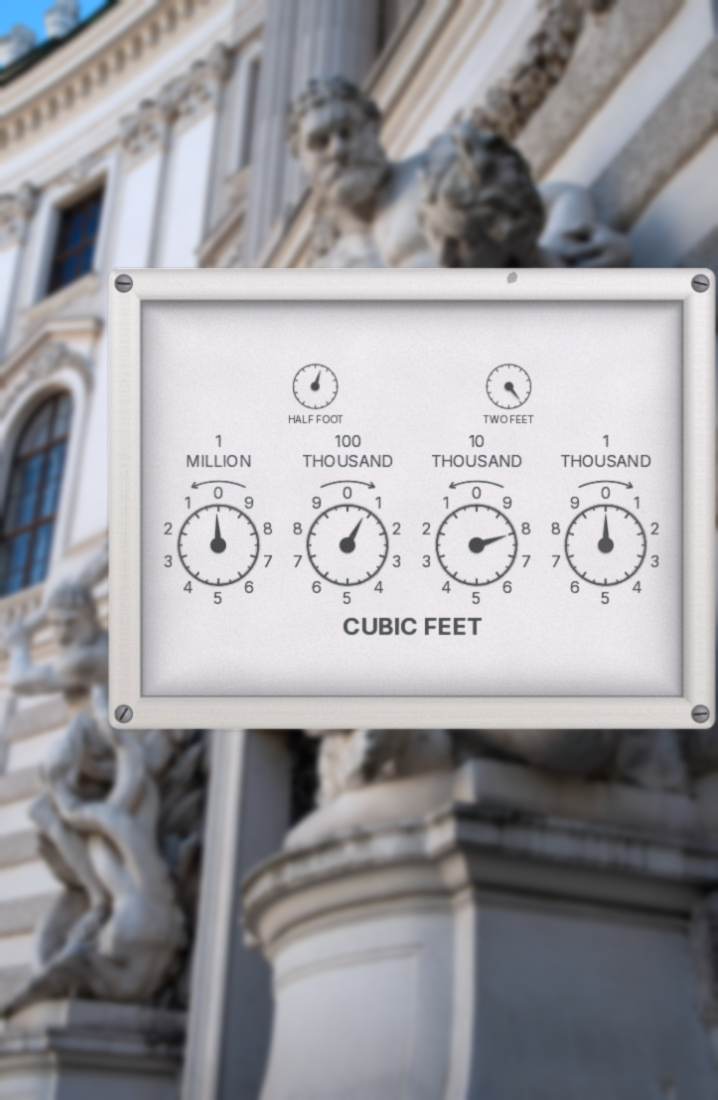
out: **8000** ft³
